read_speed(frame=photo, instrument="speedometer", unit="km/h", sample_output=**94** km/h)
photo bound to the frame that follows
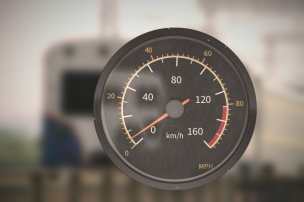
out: **5** km/h
